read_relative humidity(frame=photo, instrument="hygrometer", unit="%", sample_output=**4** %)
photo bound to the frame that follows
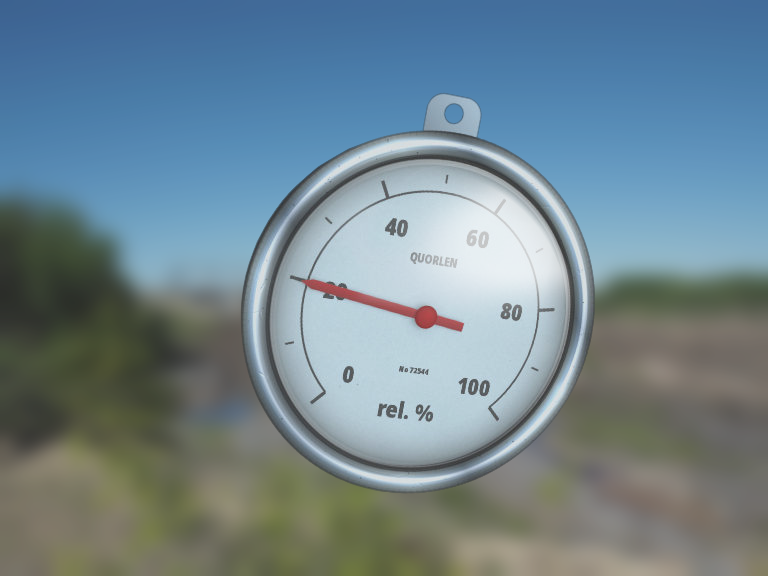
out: **20** %
